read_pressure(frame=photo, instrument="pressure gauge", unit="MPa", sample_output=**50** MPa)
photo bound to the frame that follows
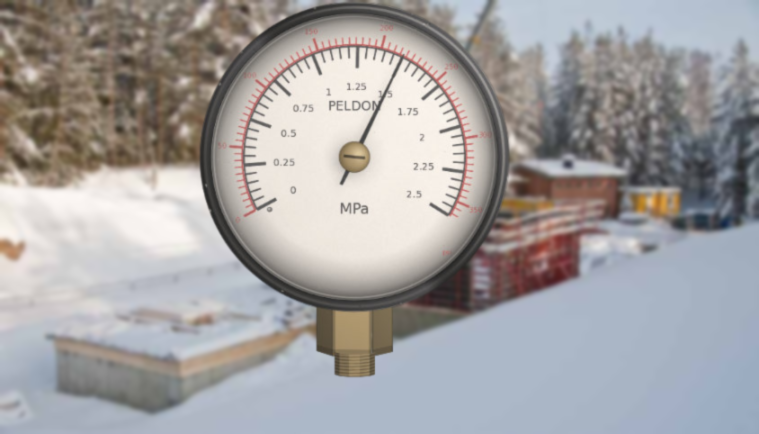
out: **1.5** MPa
